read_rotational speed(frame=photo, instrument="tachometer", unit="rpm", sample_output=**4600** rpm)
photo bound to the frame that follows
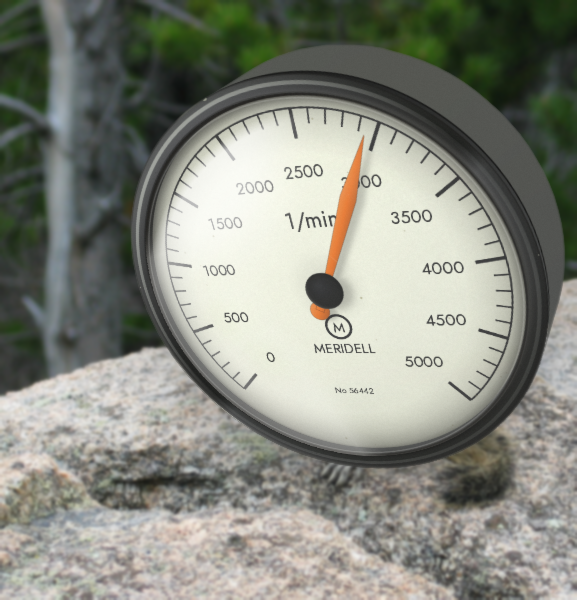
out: **2950** rpm
